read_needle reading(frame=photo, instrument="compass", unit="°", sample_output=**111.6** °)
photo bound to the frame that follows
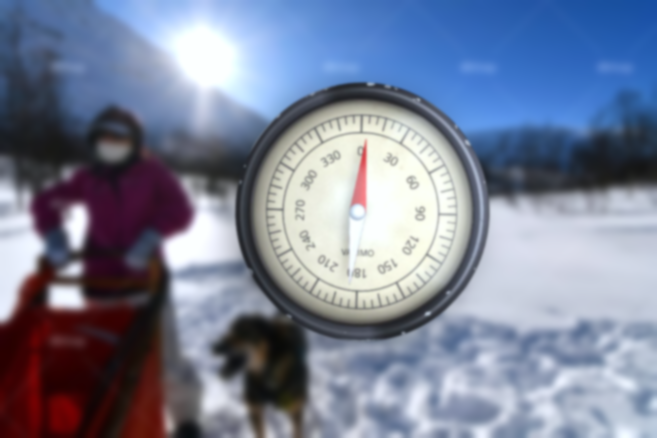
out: **5** °
